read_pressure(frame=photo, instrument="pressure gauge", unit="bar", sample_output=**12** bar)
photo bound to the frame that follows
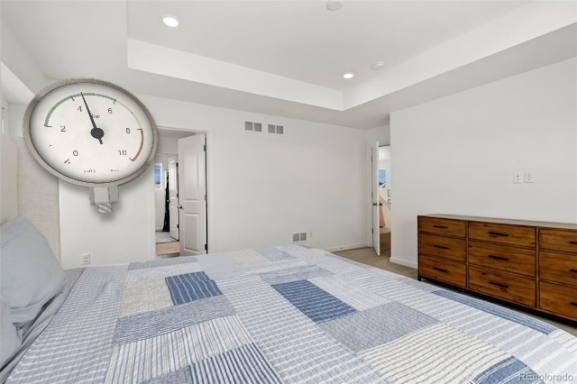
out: **4.5** bar
